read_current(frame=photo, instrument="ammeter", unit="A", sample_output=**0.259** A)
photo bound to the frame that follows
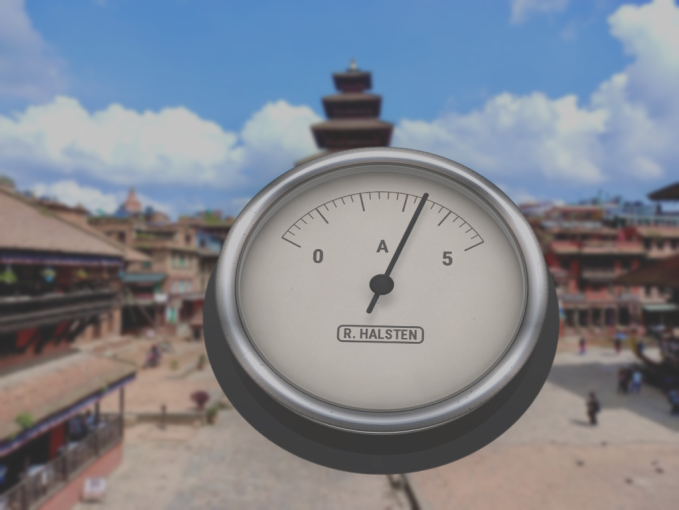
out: **3.4** A
